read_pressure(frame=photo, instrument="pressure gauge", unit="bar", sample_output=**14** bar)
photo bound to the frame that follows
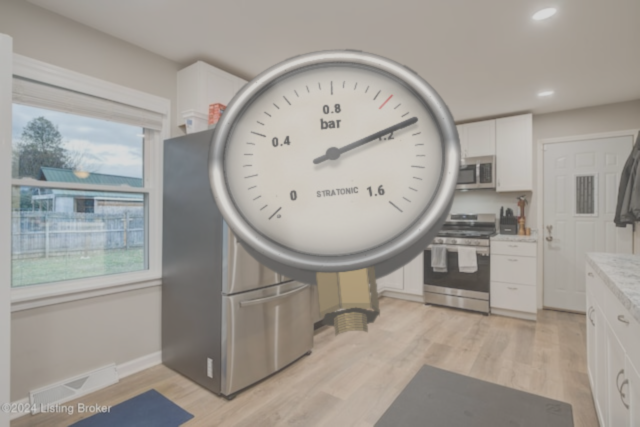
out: **1.2** bar
